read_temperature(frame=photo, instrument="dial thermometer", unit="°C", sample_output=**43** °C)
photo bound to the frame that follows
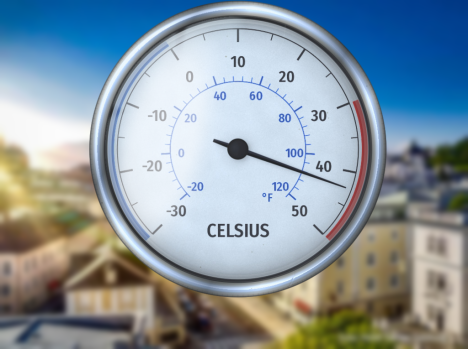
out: **42.5** °C
